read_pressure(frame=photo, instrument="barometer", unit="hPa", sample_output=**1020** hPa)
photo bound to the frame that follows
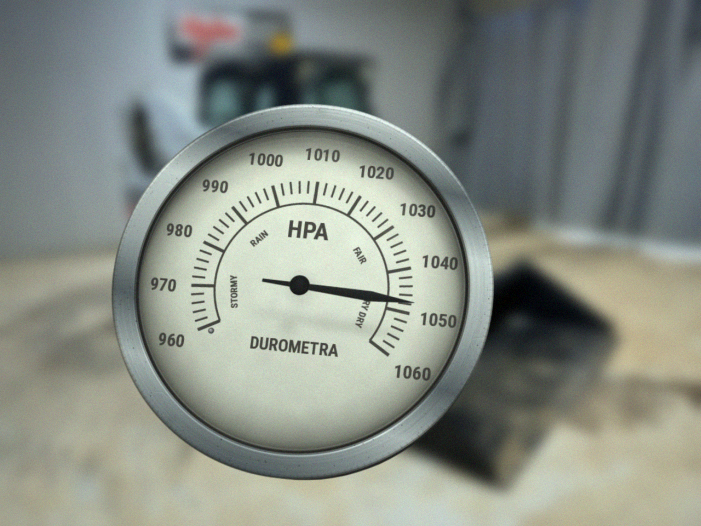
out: **1048** hPa
